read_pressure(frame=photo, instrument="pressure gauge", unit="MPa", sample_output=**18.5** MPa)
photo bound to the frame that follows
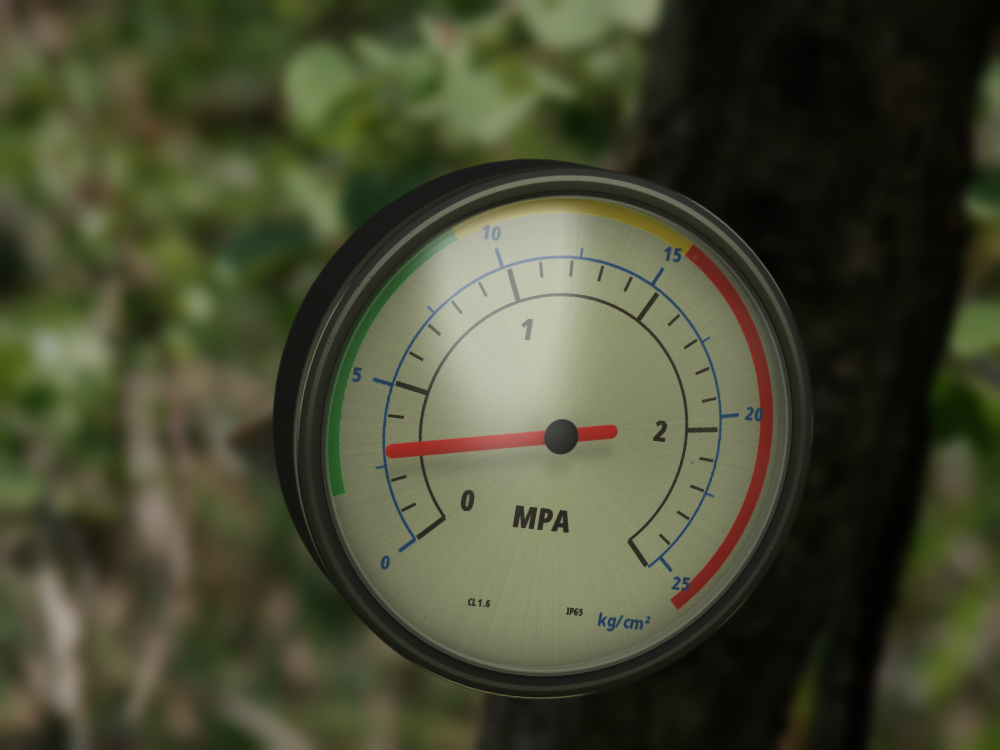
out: **0.3** MPa
